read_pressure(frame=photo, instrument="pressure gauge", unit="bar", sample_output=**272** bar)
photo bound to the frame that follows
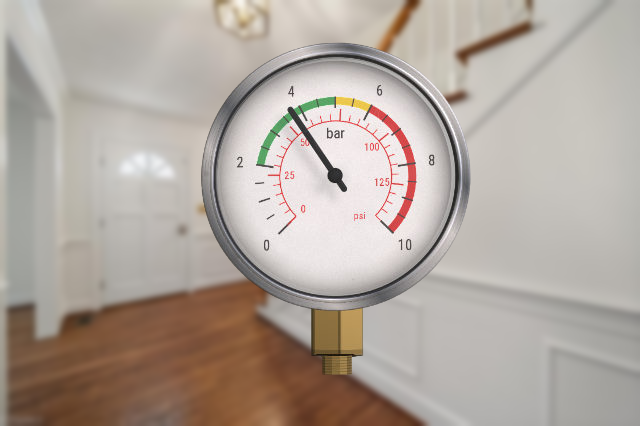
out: **3.75** bar
